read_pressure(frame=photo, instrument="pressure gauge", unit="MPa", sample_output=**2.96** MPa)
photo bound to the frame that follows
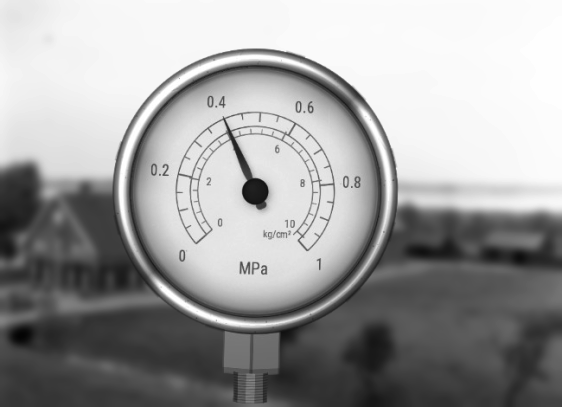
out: **0.4** MPa
